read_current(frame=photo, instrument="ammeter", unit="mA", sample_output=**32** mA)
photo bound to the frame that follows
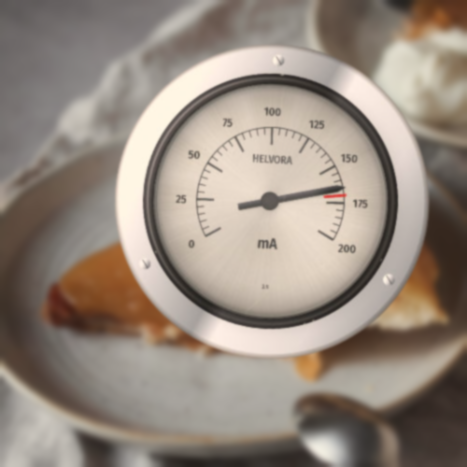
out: **165** mA
